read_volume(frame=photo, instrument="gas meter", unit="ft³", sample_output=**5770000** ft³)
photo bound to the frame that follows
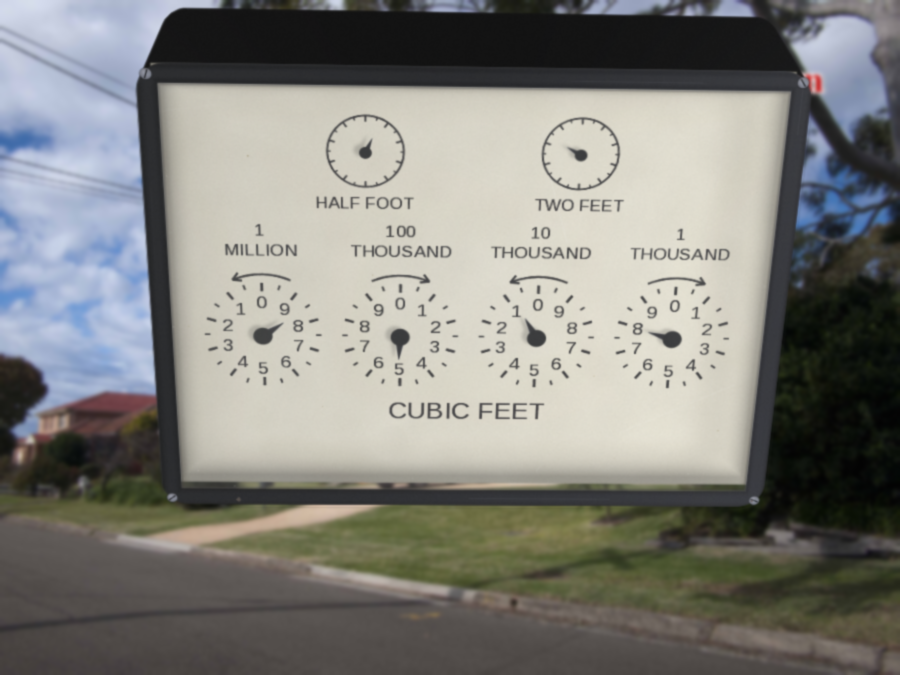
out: **850800** ft³
